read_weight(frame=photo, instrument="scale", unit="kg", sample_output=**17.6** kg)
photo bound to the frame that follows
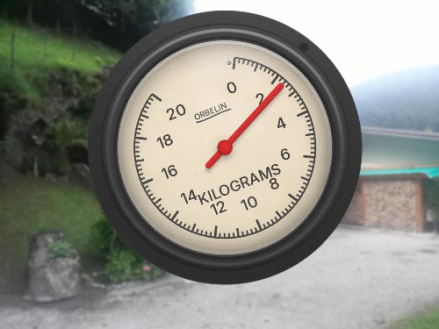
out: **2.4** kg
